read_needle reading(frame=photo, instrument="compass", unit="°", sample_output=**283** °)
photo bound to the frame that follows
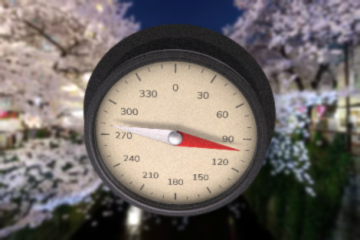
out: **100** °
